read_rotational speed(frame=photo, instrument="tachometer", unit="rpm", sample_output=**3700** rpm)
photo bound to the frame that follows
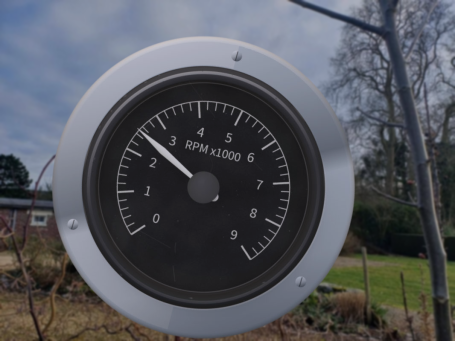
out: **2500** rpm
